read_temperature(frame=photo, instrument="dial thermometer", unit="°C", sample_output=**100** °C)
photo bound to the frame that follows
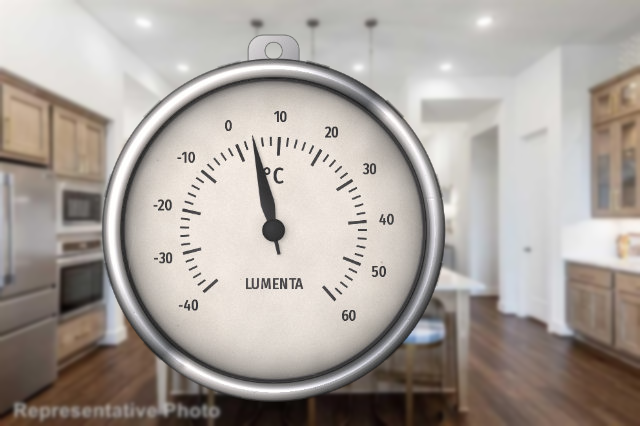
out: **4** °C
